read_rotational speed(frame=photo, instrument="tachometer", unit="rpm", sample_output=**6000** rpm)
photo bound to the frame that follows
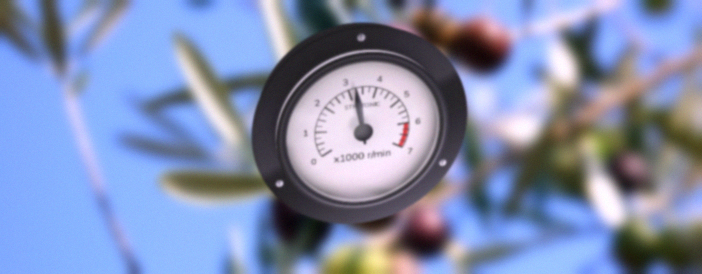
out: **3250** rpm
